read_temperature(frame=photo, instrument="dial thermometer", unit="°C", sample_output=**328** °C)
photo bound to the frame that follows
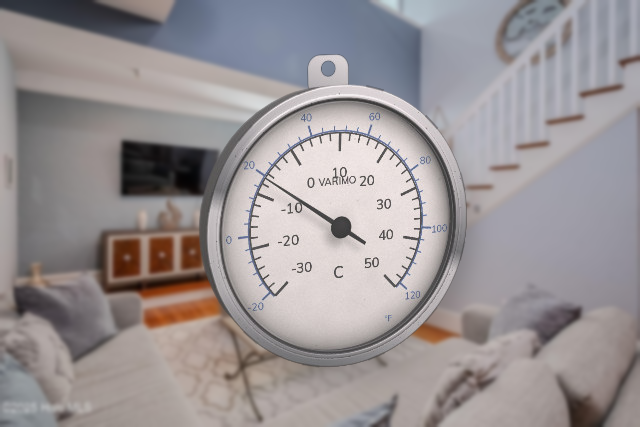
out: **-7** °C
